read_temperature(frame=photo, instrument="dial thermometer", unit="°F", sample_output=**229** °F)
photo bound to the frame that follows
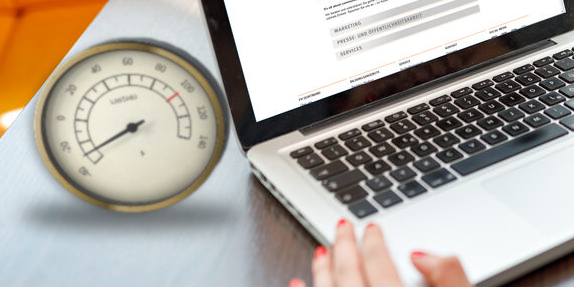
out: **-30** °F
